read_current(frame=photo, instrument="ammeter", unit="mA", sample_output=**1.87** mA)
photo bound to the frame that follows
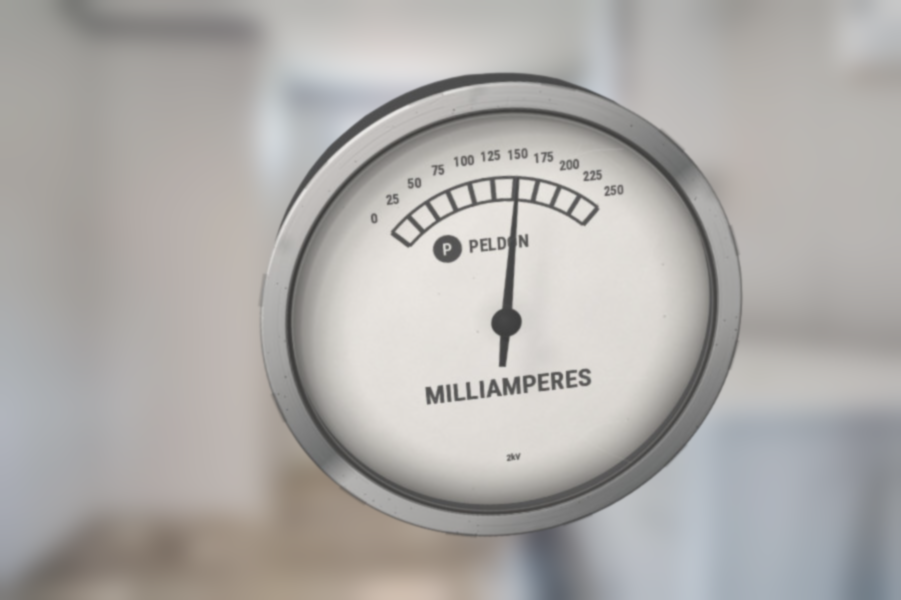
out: **150** mA
